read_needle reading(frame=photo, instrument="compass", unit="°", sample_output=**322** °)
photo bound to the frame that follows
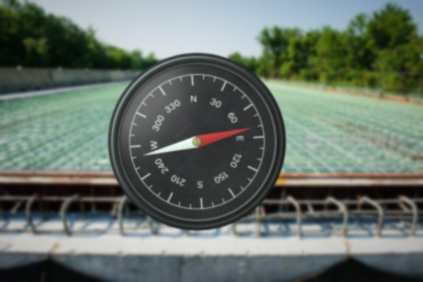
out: **80** °
